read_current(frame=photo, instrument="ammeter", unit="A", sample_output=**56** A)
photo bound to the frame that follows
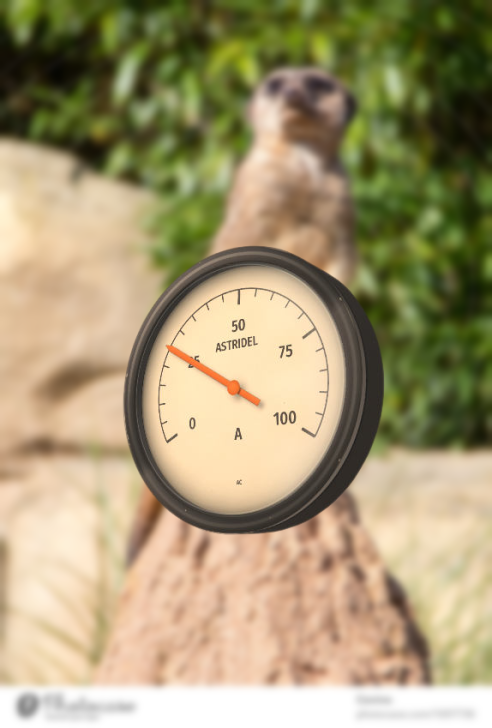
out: **25** A
